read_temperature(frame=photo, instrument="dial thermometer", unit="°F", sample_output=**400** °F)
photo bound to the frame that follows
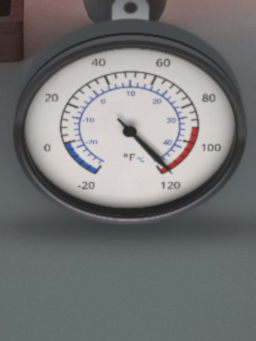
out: **116** °F
